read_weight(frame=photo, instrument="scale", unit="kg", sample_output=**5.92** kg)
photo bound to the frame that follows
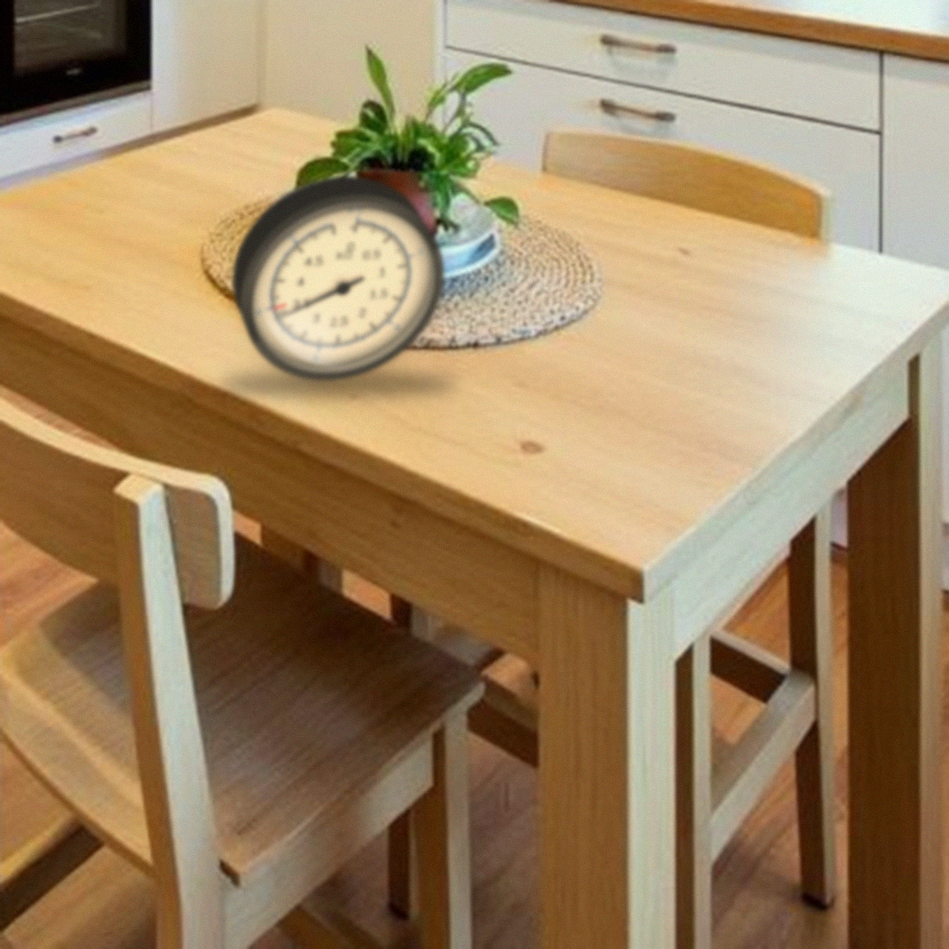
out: **3.5** kg
